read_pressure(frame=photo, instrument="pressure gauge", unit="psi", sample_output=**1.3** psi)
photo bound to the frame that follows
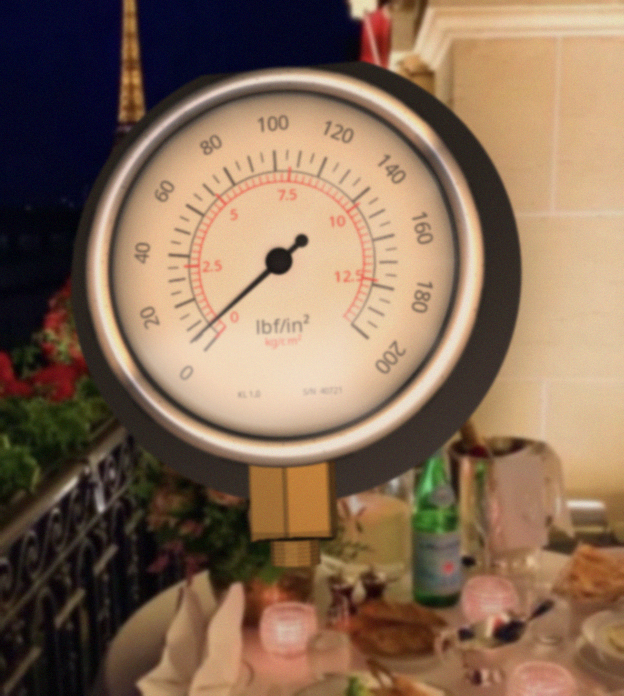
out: **5** psi
